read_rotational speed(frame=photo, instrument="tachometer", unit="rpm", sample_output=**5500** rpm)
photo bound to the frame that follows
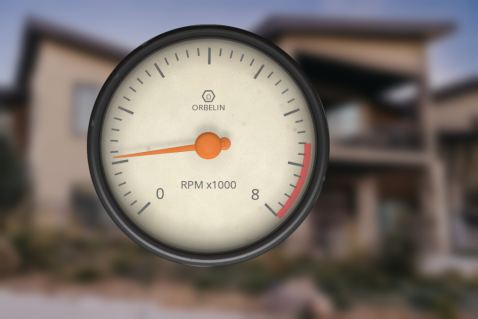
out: **1100** rpm
